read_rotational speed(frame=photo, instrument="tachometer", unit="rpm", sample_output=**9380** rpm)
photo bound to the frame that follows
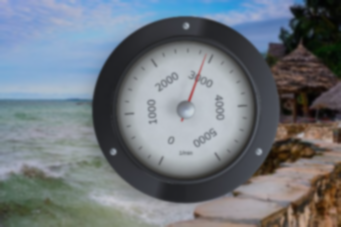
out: **2900** rpm
